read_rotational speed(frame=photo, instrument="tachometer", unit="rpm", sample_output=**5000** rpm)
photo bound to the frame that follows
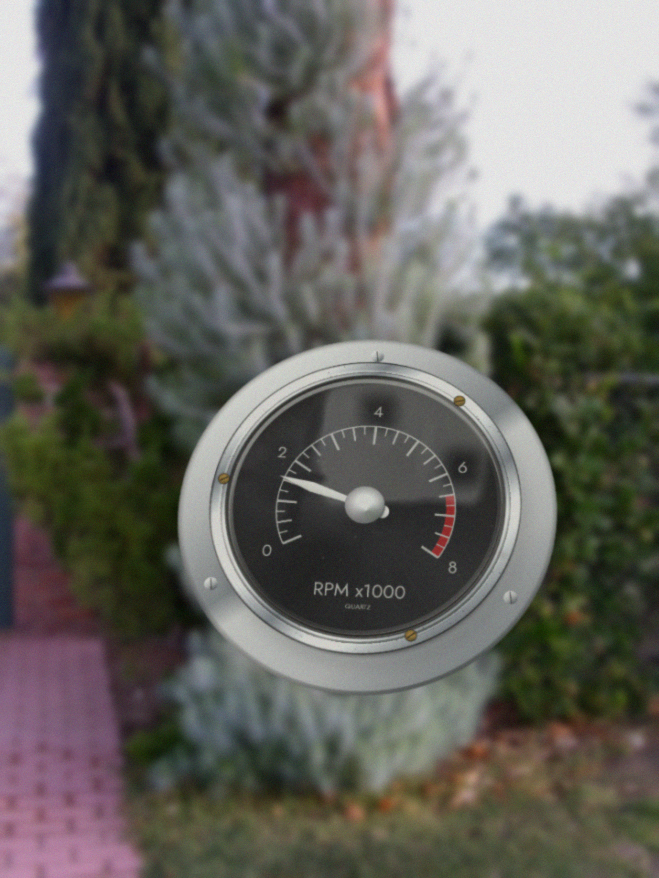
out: **1500** rpm
